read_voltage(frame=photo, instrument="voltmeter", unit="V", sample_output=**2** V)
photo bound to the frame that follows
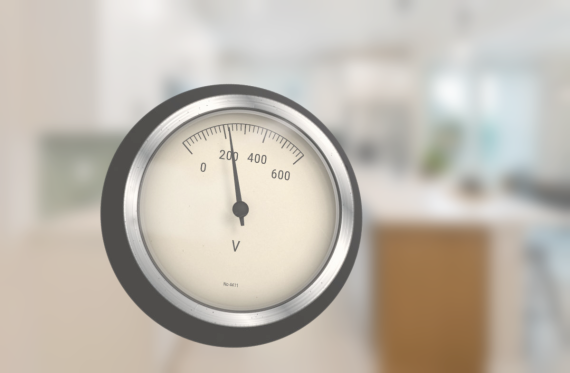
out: **220** V
